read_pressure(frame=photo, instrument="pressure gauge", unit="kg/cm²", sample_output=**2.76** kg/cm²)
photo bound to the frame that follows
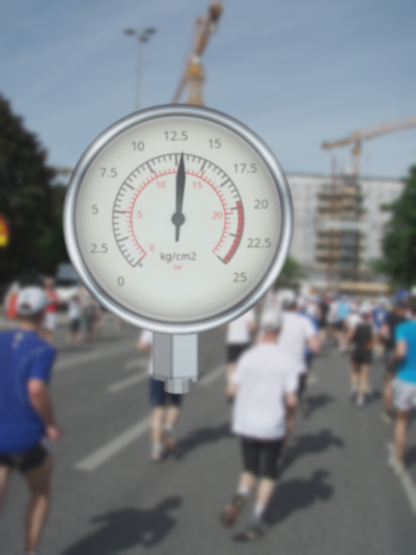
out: **13** kg/cm²
